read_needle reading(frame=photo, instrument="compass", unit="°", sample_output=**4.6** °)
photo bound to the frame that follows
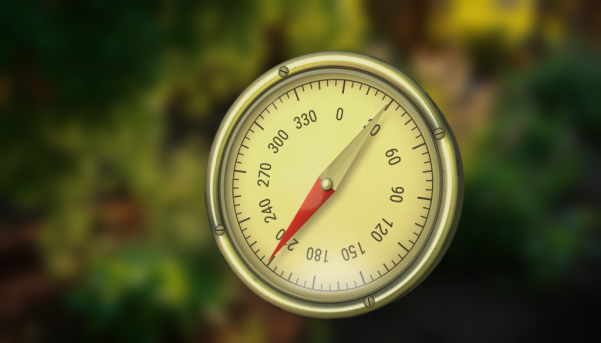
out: **210** °
